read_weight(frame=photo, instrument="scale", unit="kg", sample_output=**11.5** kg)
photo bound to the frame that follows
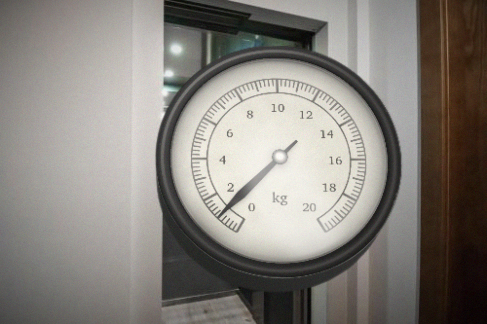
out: **1** kg
